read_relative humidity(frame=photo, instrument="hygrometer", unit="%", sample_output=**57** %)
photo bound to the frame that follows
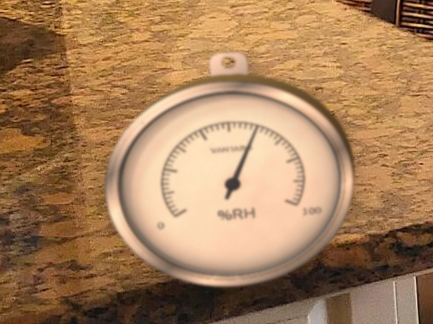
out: **60** %
